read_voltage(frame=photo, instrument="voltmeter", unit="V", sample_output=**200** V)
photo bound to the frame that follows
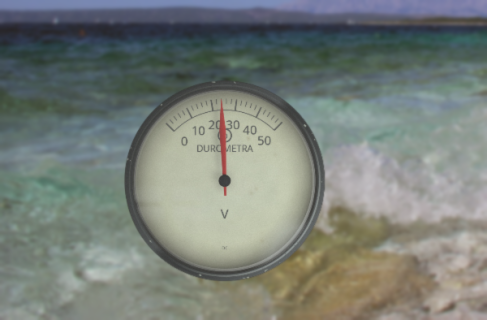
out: **24** V
